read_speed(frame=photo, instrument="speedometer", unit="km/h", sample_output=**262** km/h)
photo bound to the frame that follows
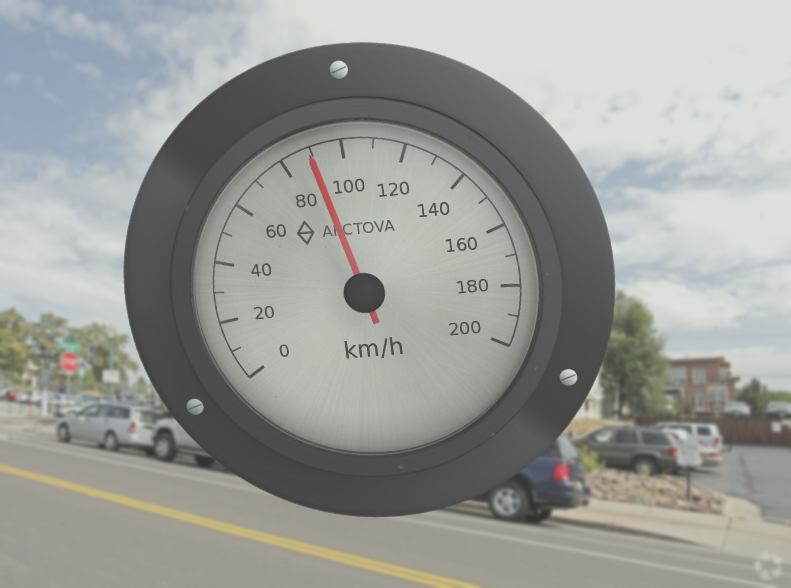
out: **90** km/h
